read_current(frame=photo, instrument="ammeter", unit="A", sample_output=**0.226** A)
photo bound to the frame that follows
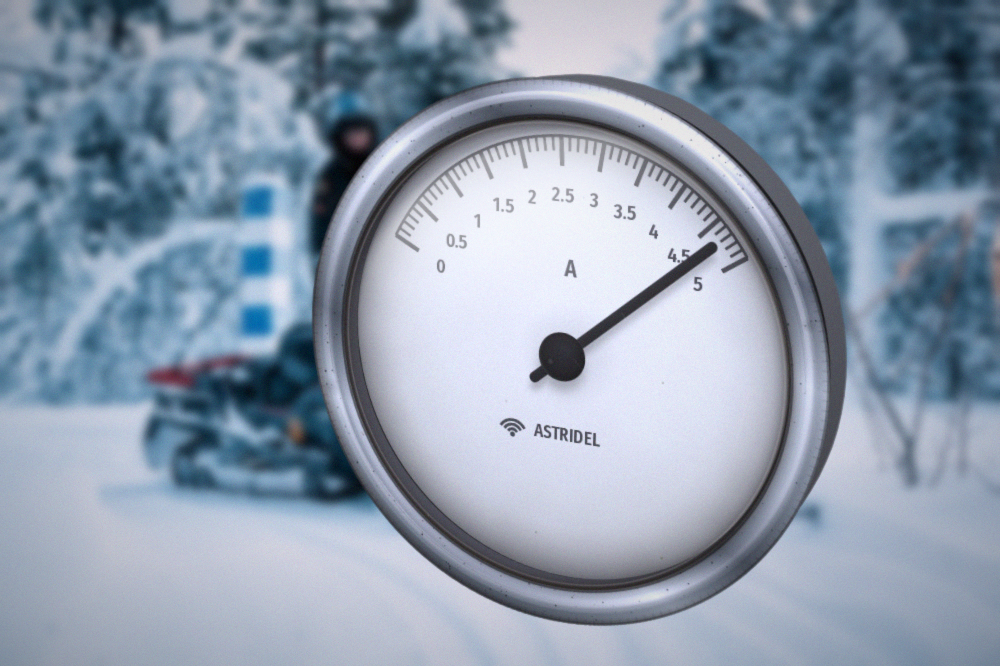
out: **4.7** A
